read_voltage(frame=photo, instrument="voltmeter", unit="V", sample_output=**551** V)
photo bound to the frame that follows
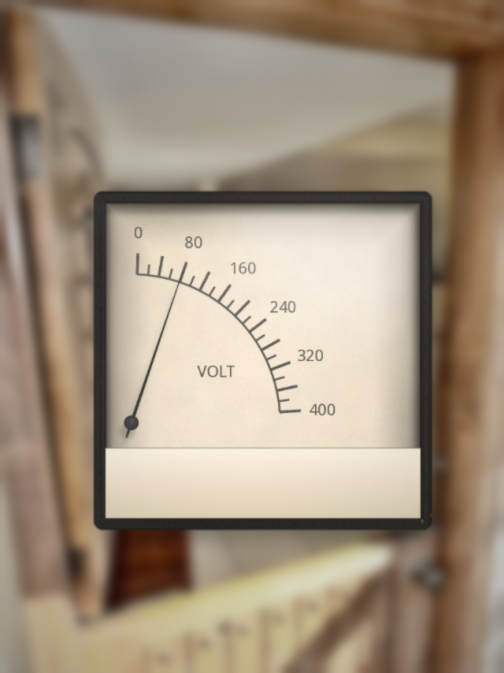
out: **80** V
